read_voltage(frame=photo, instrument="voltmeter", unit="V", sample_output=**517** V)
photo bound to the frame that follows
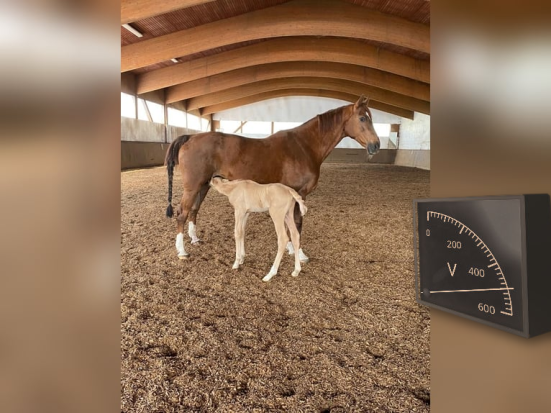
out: **500** V
